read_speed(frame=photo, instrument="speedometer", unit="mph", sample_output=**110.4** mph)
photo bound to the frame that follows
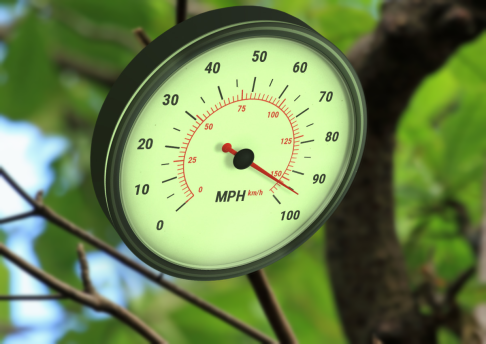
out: **95** mph
